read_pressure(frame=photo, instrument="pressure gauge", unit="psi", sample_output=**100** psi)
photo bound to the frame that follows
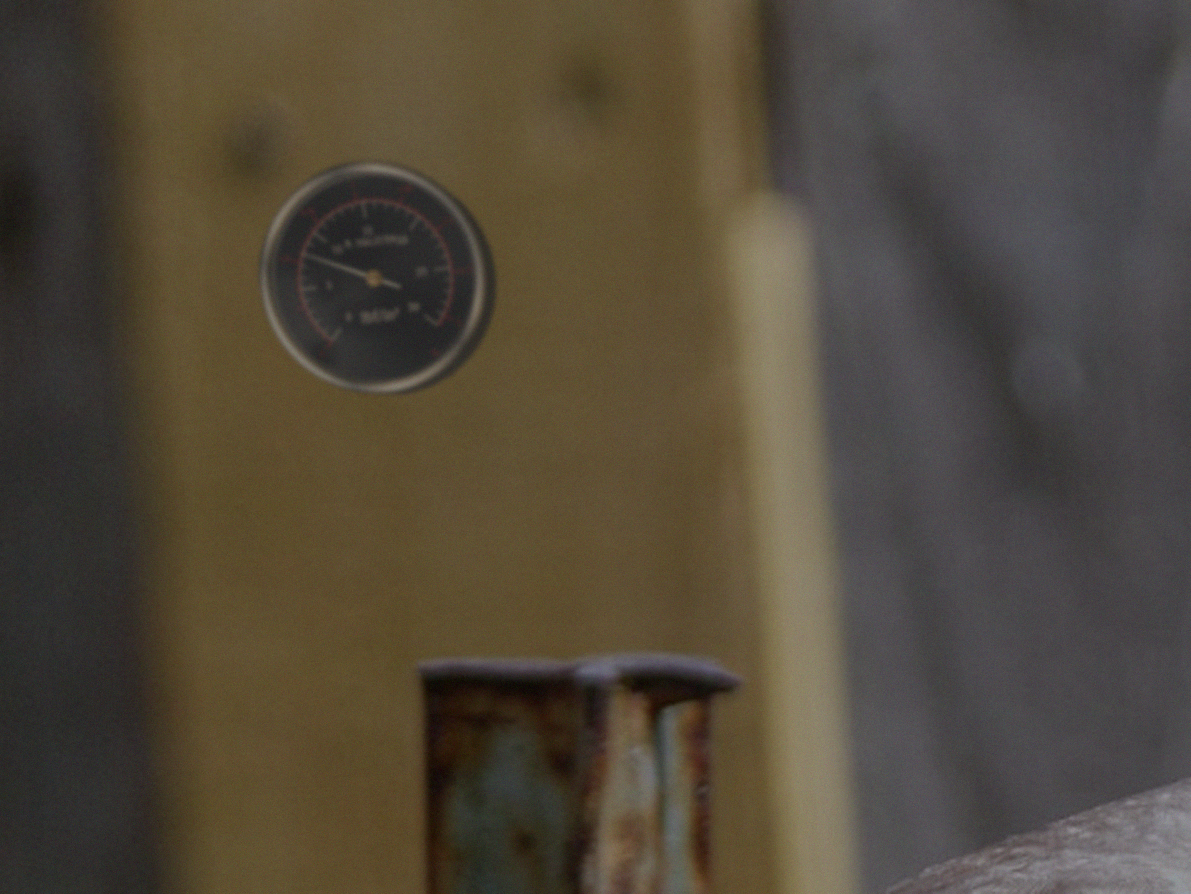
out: **8** psi
